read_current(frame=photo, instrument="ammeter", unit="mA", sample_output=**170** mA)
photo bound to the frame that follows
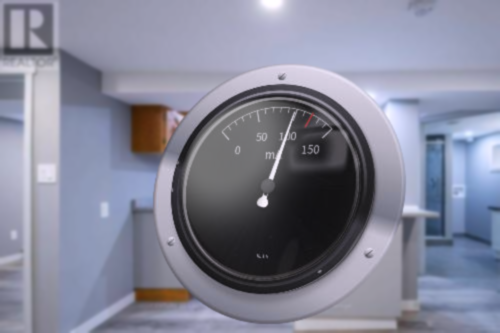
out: **100** mA
